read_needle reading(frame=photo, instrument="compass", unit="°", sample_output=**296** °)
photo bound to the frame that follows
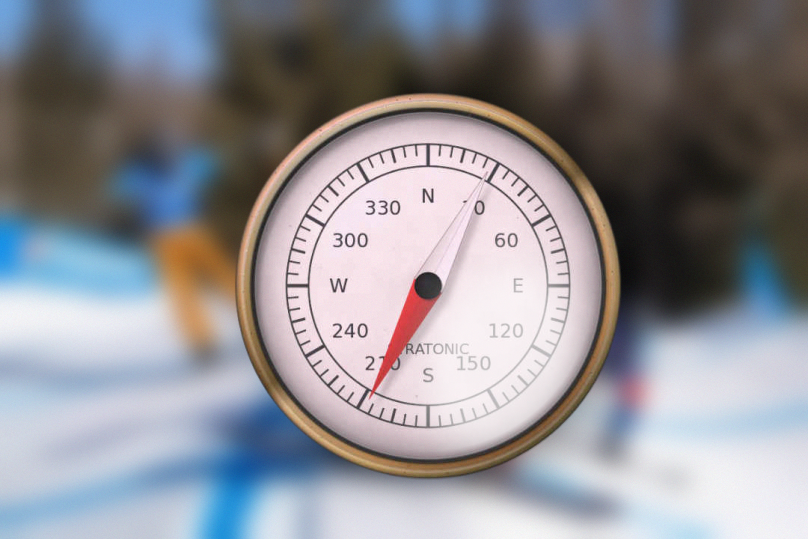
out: **207.5** °
